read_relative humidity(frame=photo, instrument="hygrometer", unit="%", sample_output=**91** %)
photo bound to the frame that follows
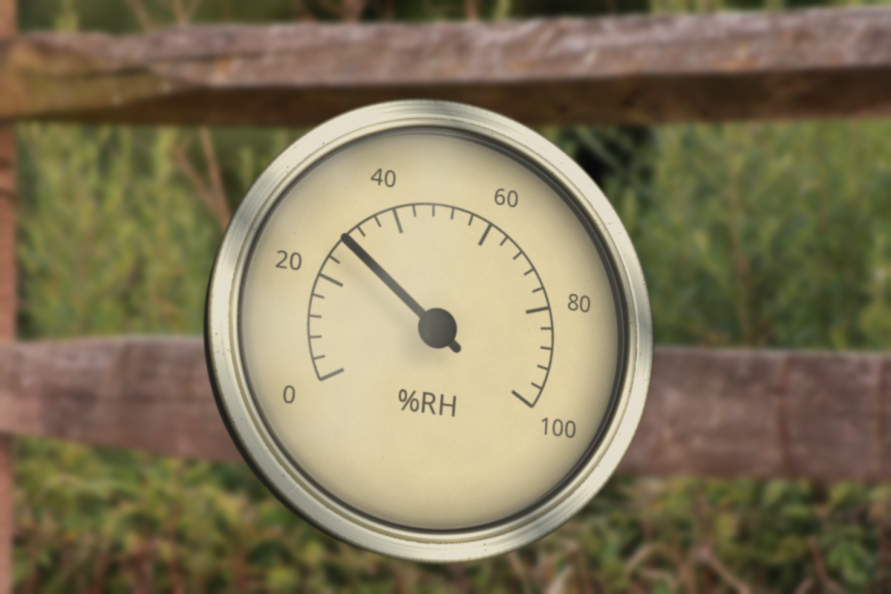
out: **28** %
